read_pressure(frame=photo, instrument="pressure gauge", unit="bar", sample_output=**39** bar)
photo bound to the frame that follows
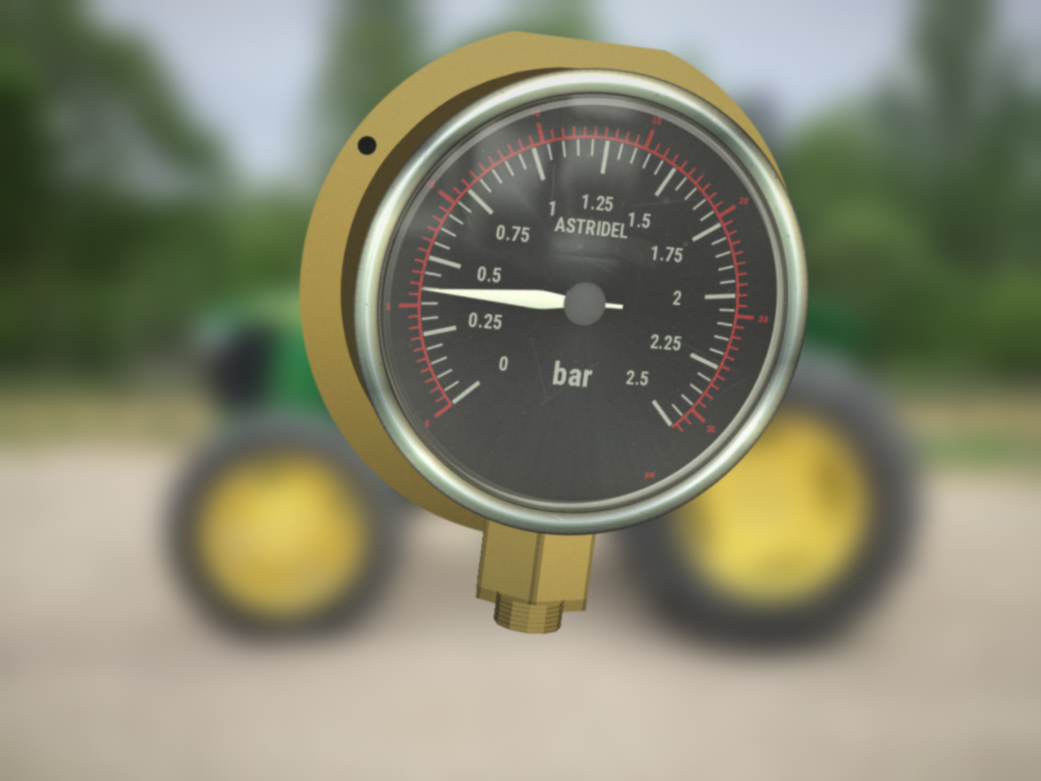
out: **0.4** bar
